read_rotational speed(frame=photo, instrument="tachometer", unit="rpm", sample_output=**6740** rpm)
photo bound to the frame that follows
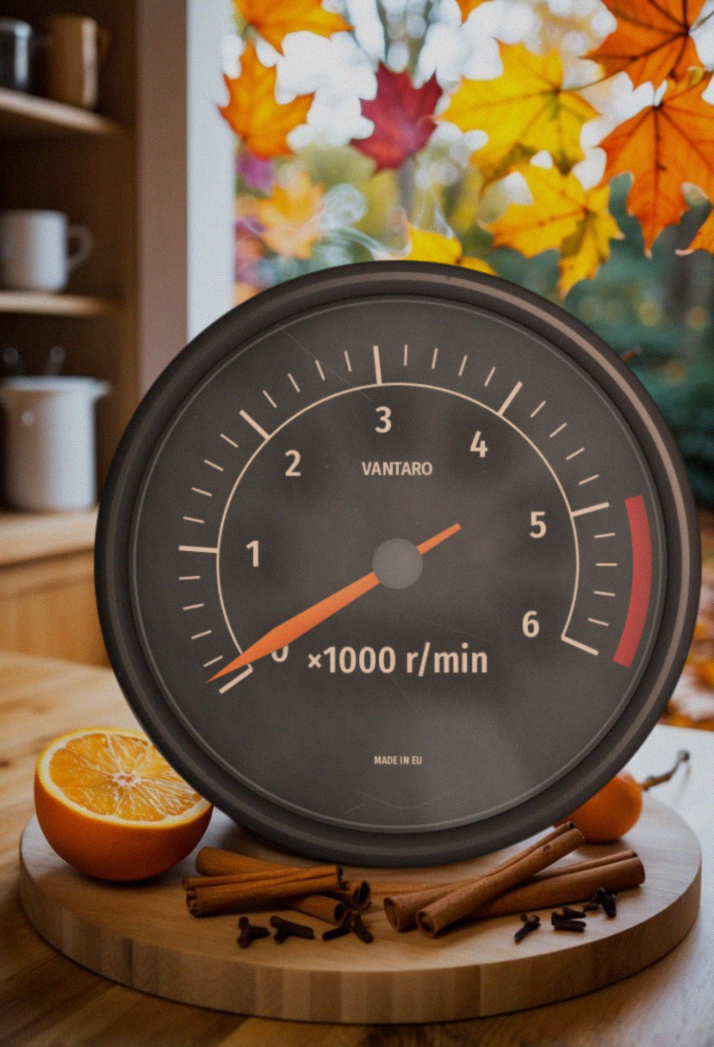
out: **100** rpm
